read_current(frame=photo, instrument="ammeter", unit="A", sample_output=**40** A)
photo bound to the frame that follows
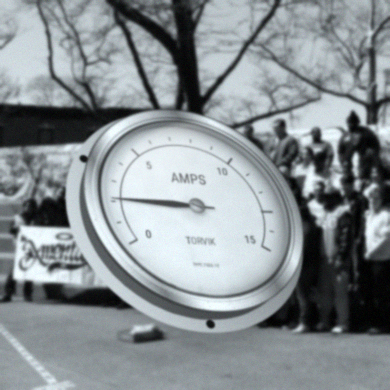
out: **2** A
